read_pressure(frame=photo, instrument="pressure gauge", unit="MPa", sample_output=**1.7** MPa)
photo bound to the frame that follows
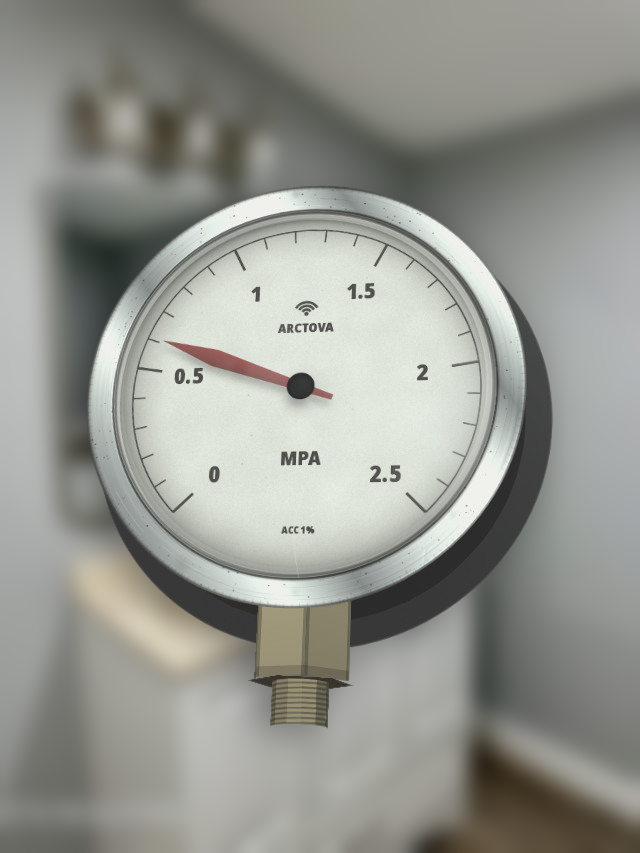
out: **0.6** MPa
